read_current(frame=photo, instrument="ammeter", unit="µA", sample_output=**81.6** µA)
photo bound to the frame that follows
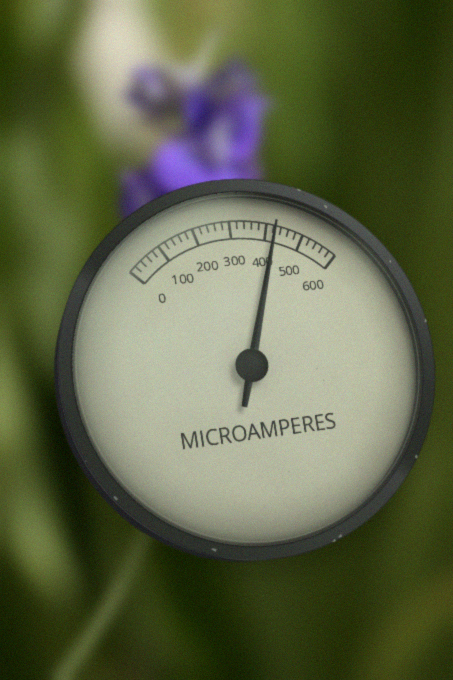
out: **420** µA
